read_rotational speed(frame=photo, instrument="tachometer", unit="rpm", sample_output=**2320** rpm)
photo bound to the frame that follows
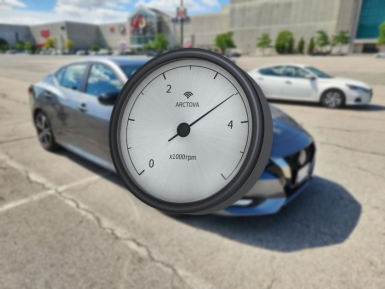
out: **3500** rpm
